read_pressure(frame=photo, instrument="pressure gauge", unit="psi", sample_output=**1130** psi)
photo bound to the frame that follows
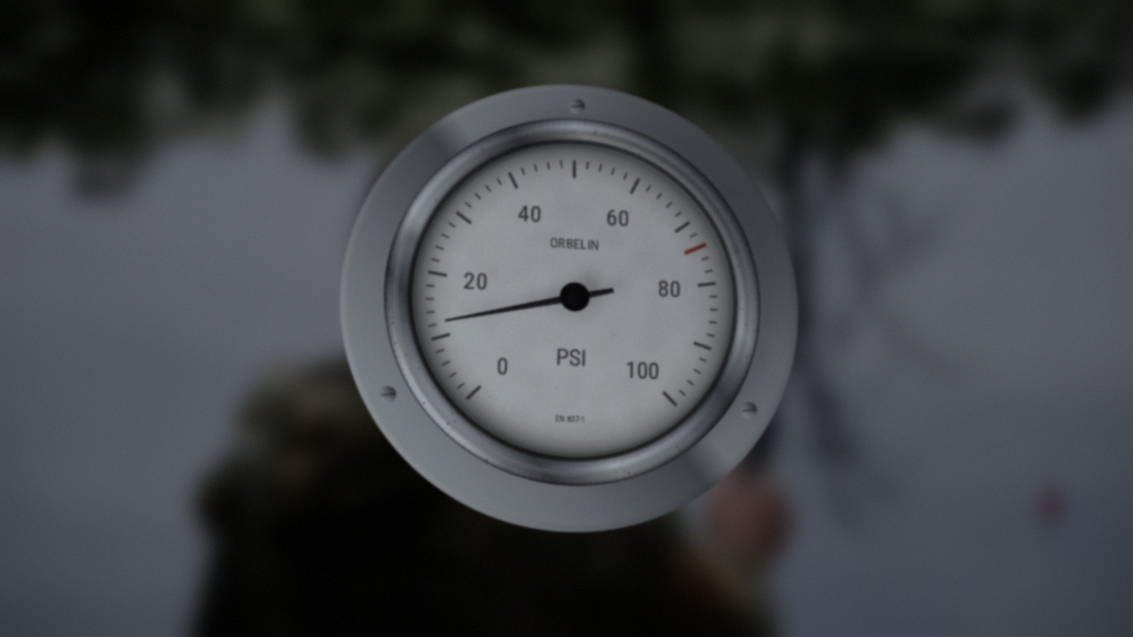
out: **12** psi
